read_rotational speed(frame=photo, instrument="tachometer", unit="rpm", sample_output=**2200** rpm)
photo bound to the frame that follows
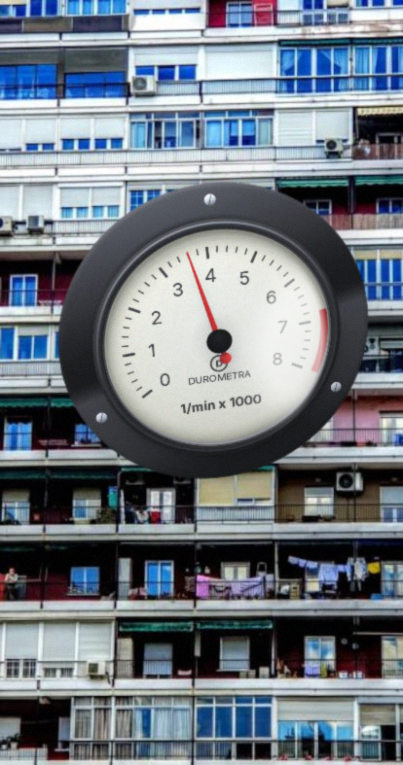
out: **3600** rpm
